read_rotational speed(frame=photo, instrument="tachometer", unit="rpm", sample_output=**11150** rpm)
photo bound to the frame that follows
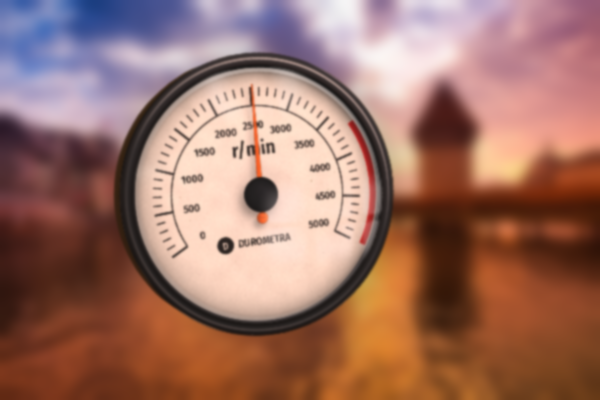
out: **2500** rpm
